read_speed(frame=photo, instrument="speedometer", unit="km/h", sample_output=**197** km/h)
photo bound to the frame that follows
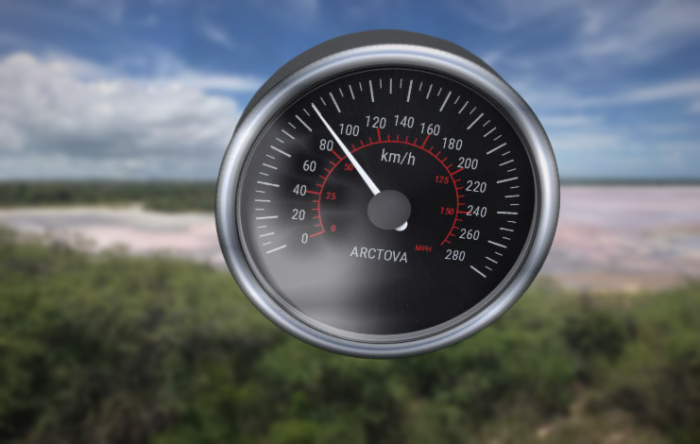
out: **90** km/h
